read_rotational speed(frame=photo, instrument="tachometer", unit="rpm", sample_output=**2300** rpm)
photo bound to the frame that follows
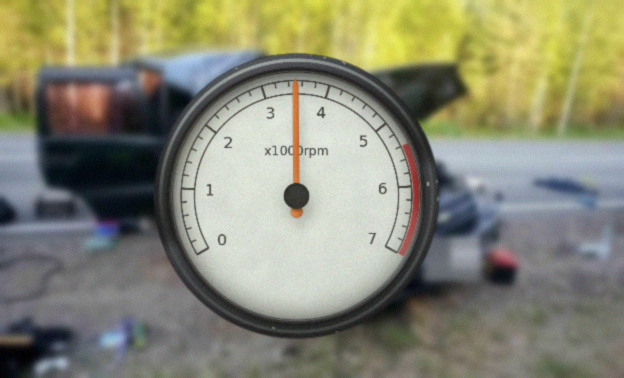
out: **3500** rpm
